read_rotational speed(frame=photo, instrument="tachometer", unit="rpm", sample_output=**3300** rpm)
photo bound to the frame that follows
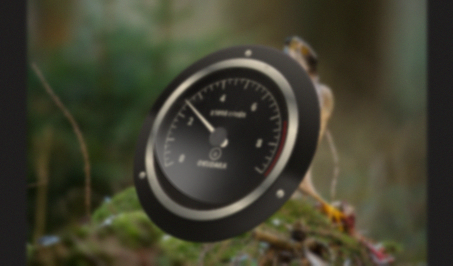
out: **2500** rpm
